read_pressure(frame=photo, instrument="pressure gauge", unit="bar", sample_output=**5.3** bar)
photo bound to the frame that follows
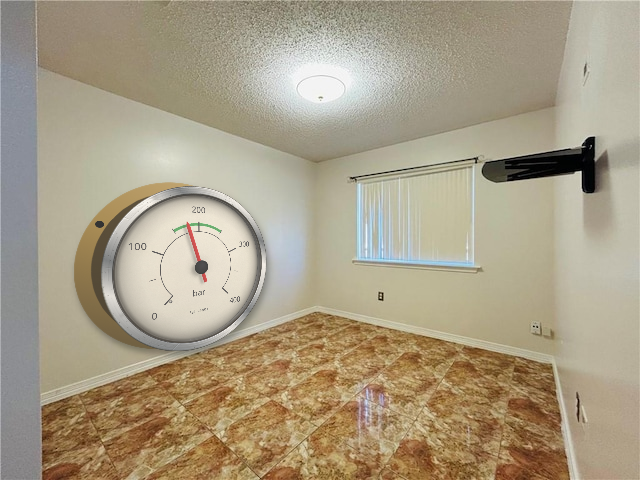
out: **175** bar
